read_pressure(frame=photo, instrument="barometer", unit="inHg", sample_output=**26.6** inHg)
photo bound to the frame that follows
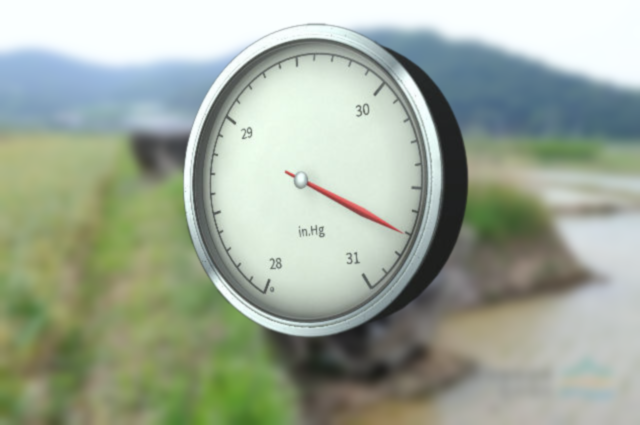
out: **30.7** inHg
